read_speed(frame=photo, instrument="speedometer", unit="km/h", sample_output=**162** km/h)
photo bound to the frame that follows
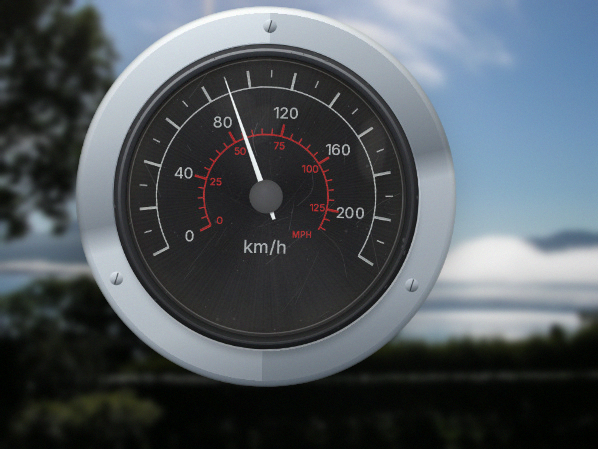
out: **90** km/h
